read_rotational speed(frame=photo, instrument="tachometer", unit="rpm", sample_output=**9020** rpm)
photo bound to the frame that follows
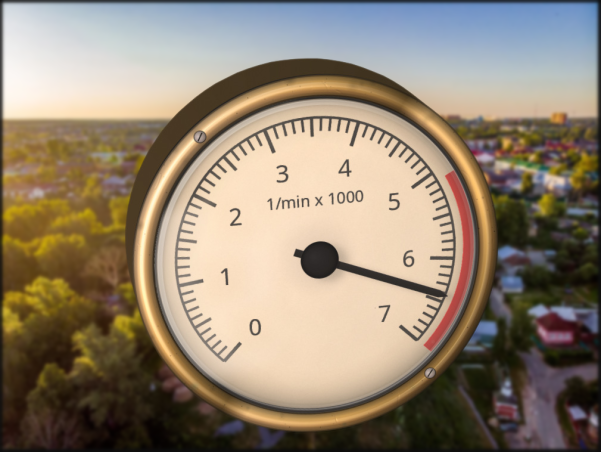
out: **6400** rpm
